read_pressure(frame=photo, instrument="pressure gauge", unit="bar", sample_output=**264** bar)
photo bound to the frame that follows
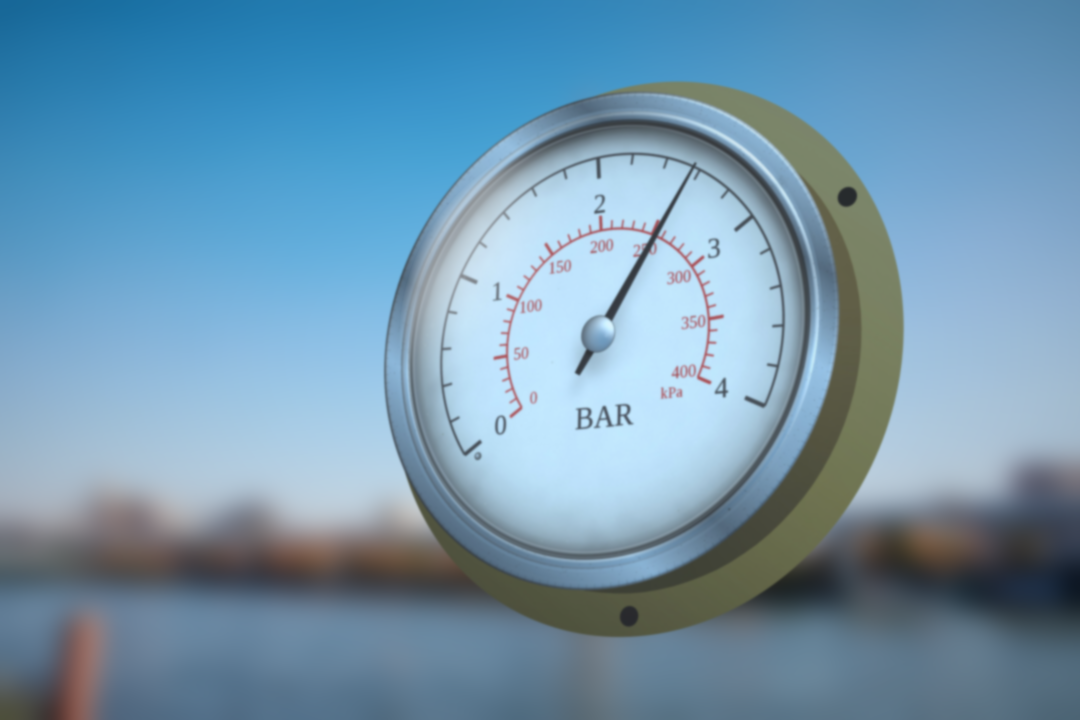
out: **2.6** bar
